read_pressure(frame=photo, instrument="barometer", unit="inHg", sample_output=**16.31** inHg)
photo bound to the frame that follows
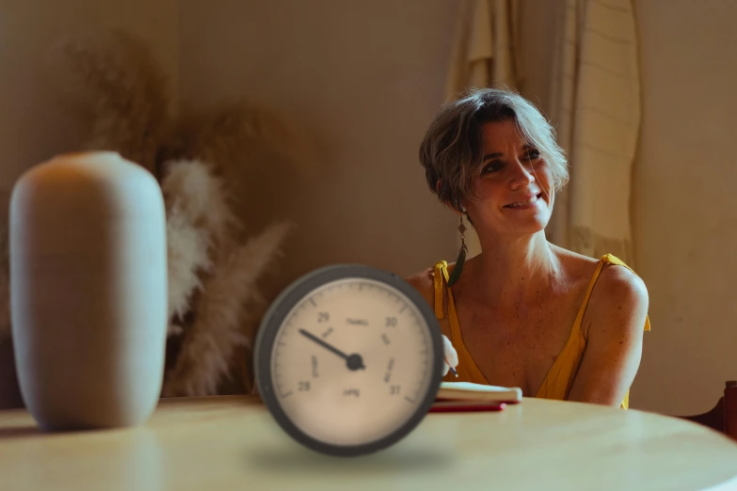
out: **28.7** inHg
